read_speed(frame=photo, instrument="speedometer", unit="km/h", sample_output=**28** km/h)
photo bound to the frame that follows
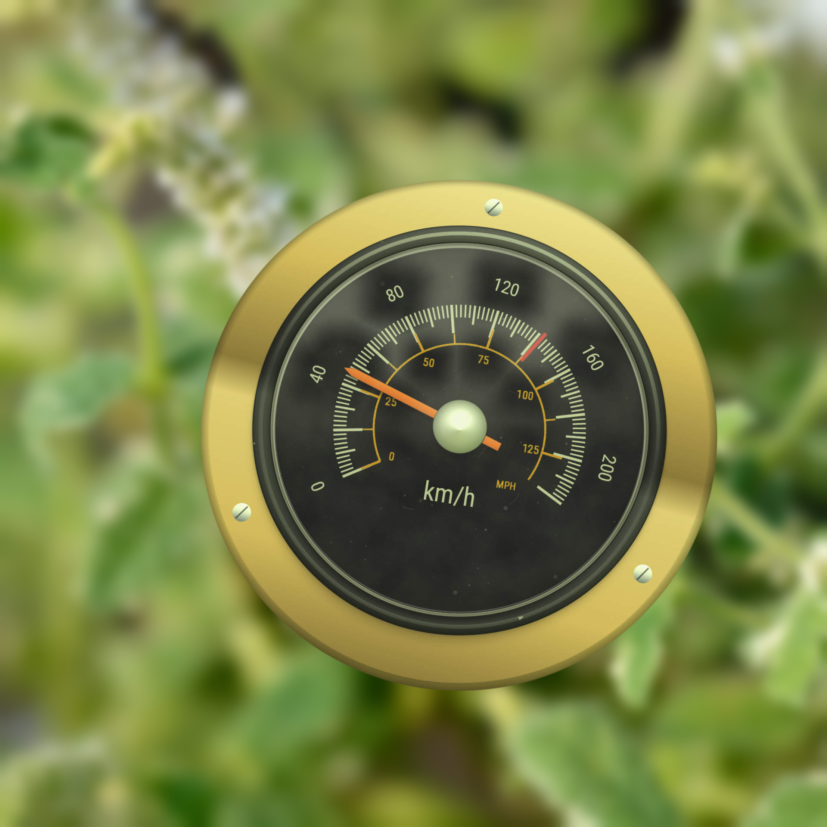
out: **46** km/h
